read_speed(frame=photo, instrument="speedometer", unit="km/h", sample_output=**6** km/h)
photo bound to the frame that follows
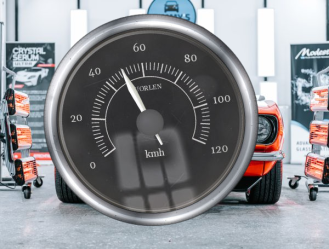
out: **50** km/h
